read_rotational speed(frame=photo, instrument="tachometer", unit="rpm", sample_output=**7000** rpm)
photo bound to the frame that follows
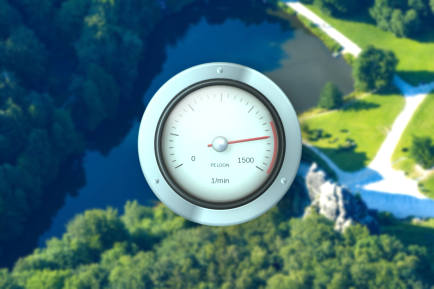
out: **1250** rpm
